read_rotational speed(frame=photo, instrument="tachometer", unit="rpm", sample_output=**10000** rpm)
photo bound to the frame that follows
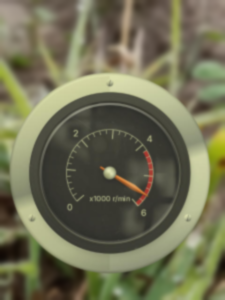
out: **5600** rpm
